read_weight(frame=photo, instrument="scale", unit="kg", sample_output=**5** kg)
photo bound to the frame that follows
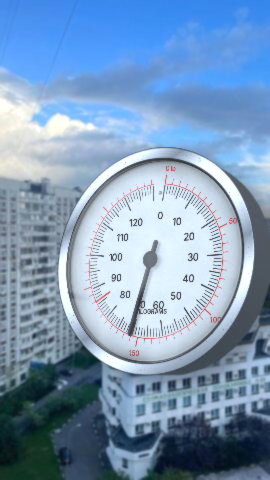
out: **70** kg
